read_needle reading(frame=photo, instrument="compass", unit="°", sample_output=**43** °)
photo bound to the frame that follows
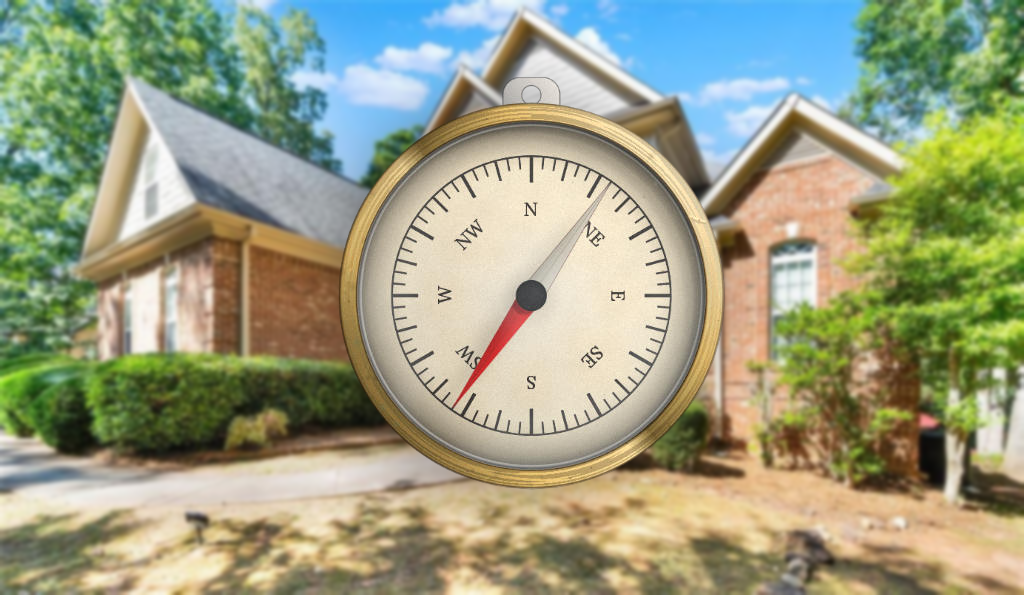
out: **215** °
